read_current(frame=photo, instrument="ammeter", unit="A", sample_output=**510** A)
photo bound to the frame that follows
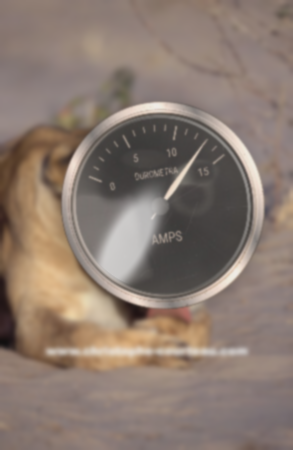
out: **13** A
